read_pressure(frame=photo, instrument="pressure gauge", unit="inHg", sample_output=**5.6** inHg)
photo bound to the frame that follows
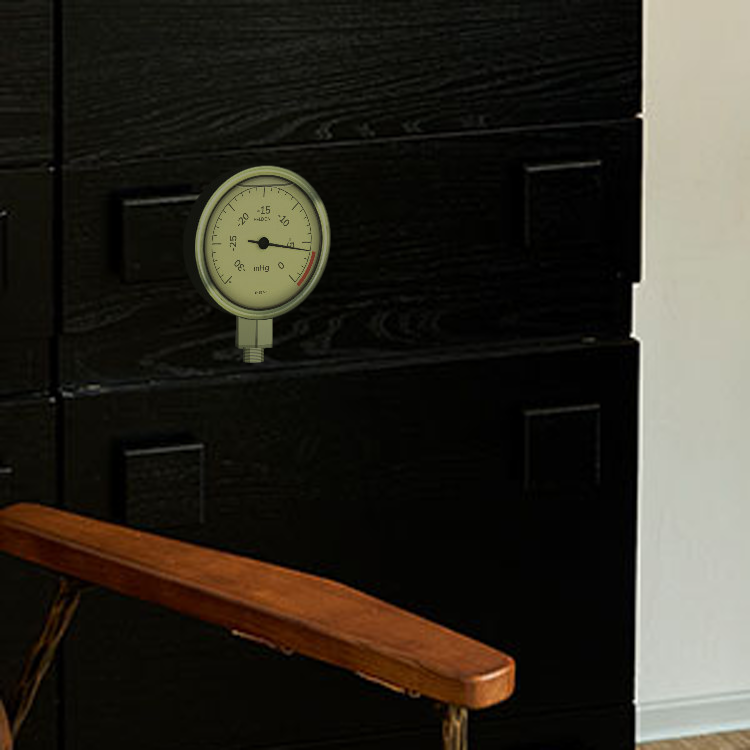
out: **-4** inHg
